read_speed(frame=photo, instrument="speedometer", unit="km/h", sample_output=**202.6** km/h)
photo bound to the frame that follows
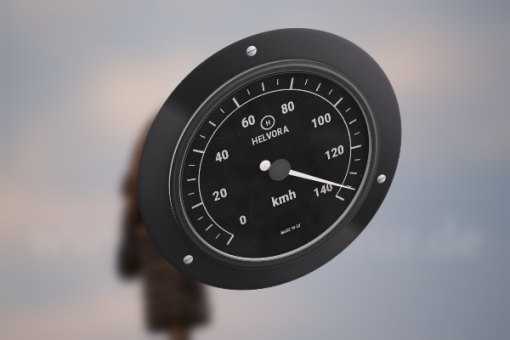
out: **135** km/h
